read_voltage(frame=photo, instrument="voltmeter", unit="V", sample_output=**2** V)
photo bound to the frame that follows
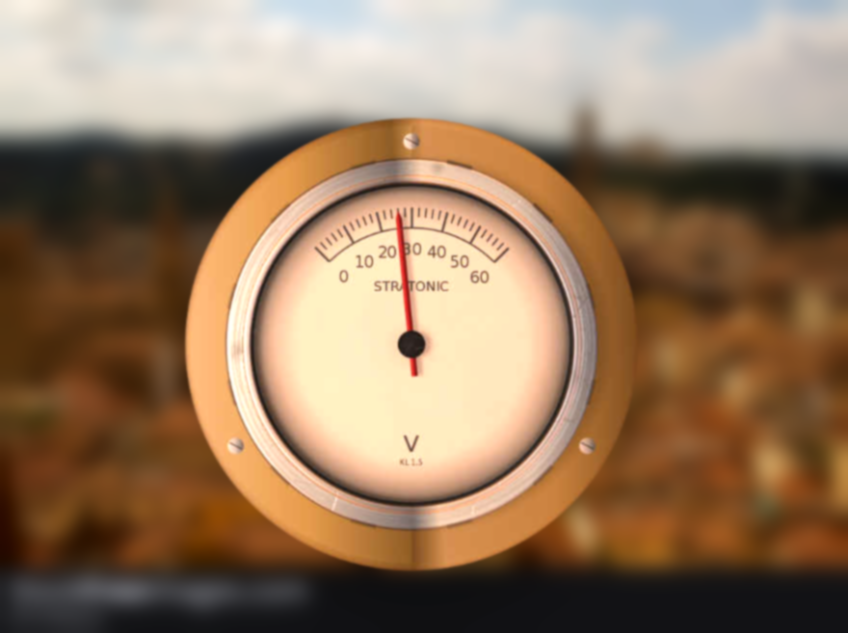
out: **26** V
